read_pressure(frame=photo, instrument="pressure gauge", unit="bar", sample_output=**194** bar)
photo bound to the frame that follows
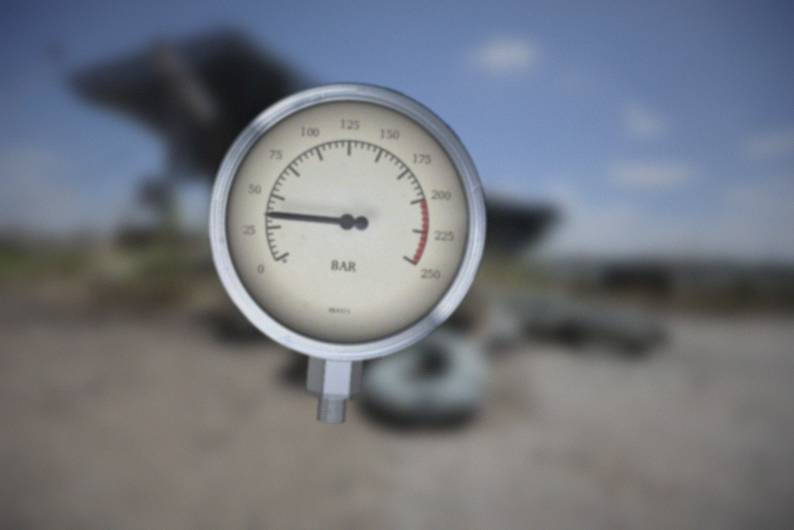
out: **35** bar
